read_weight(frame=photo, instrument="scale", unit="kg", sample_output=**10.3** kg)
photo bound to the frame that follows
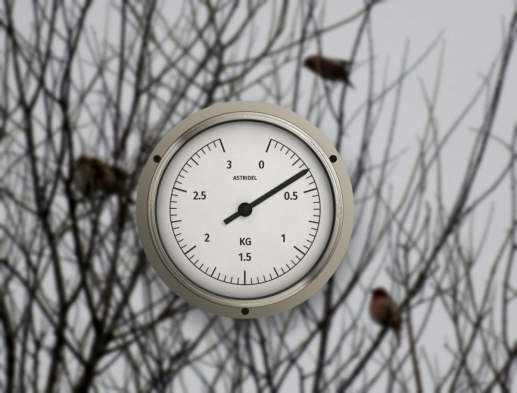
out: **0.35** kg
